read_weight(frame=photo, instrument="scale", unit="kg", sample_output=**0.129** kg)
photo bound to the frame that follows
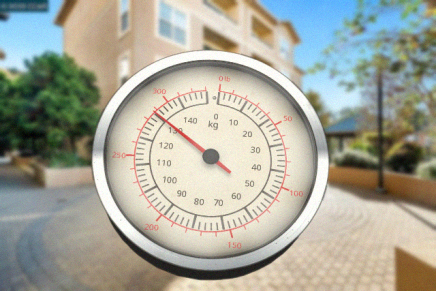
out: **130** kg
